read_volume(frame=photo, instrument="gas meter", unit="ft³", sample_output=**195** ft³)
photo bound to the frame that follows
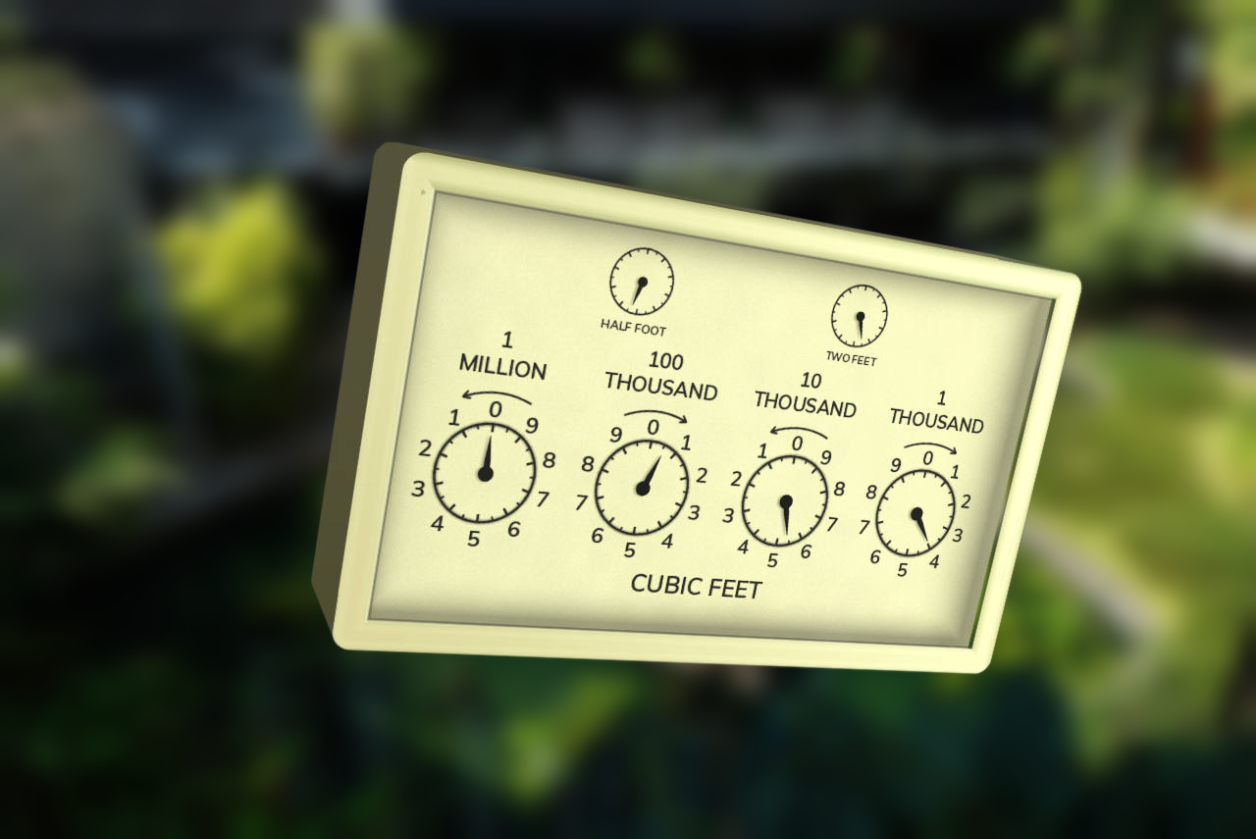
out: **5400** ft³
